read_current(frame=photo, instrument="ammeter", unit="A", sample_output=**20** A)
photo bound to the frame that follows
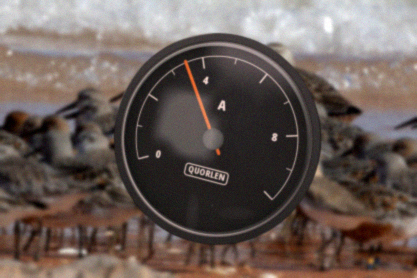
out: **3.5** A
